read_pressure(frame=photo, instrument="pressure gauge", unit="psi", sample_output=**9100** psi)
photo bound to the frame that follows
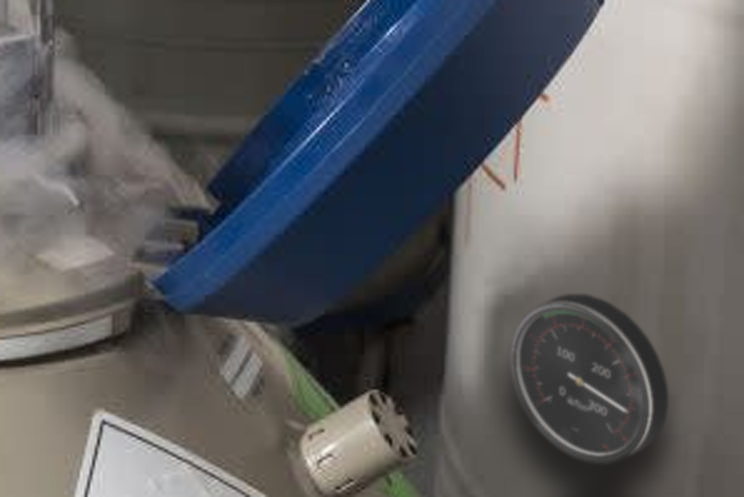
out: **260** psi
